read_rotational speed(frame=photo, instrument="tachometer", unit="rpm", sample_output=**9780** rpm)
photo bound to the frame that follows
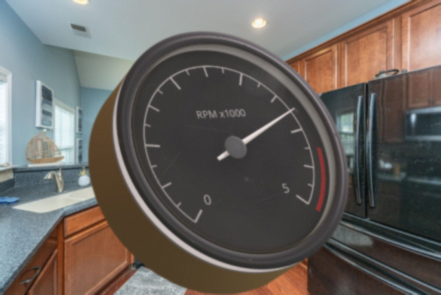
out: **3750** rpm
